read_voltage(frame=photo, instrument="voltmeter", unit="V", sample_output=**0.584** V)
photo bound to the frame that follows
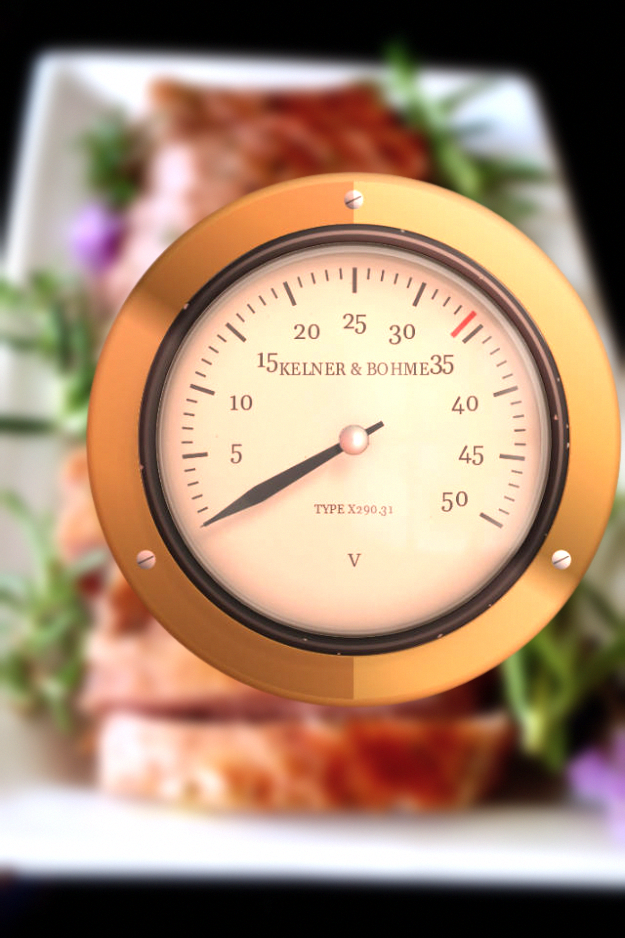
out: **0** V
